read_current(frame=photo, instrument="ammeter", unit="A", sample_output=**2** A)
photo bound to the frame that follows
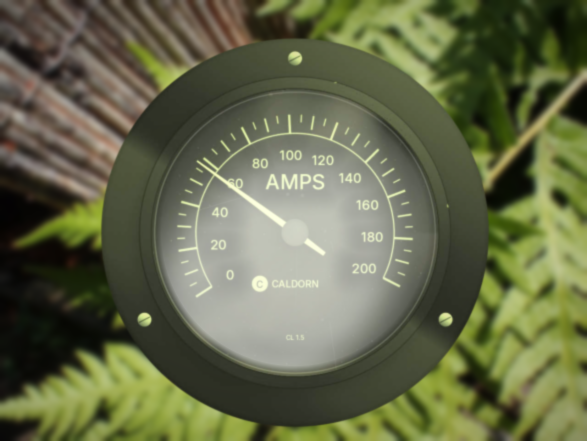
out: **57.5** A
